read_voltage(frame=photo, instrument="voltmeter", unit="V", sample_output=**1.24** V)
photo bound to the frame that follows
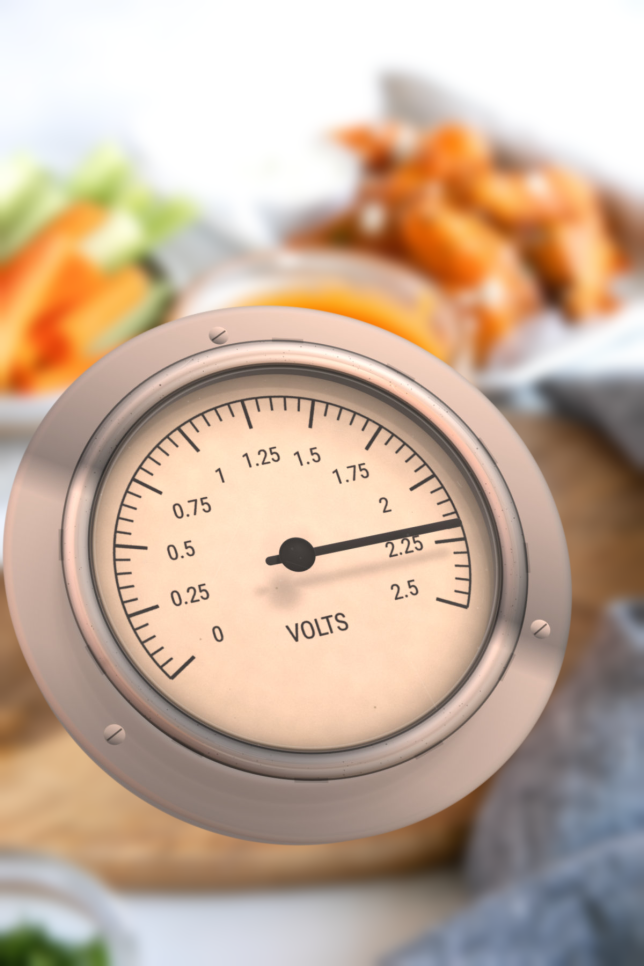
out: **2.2** V
